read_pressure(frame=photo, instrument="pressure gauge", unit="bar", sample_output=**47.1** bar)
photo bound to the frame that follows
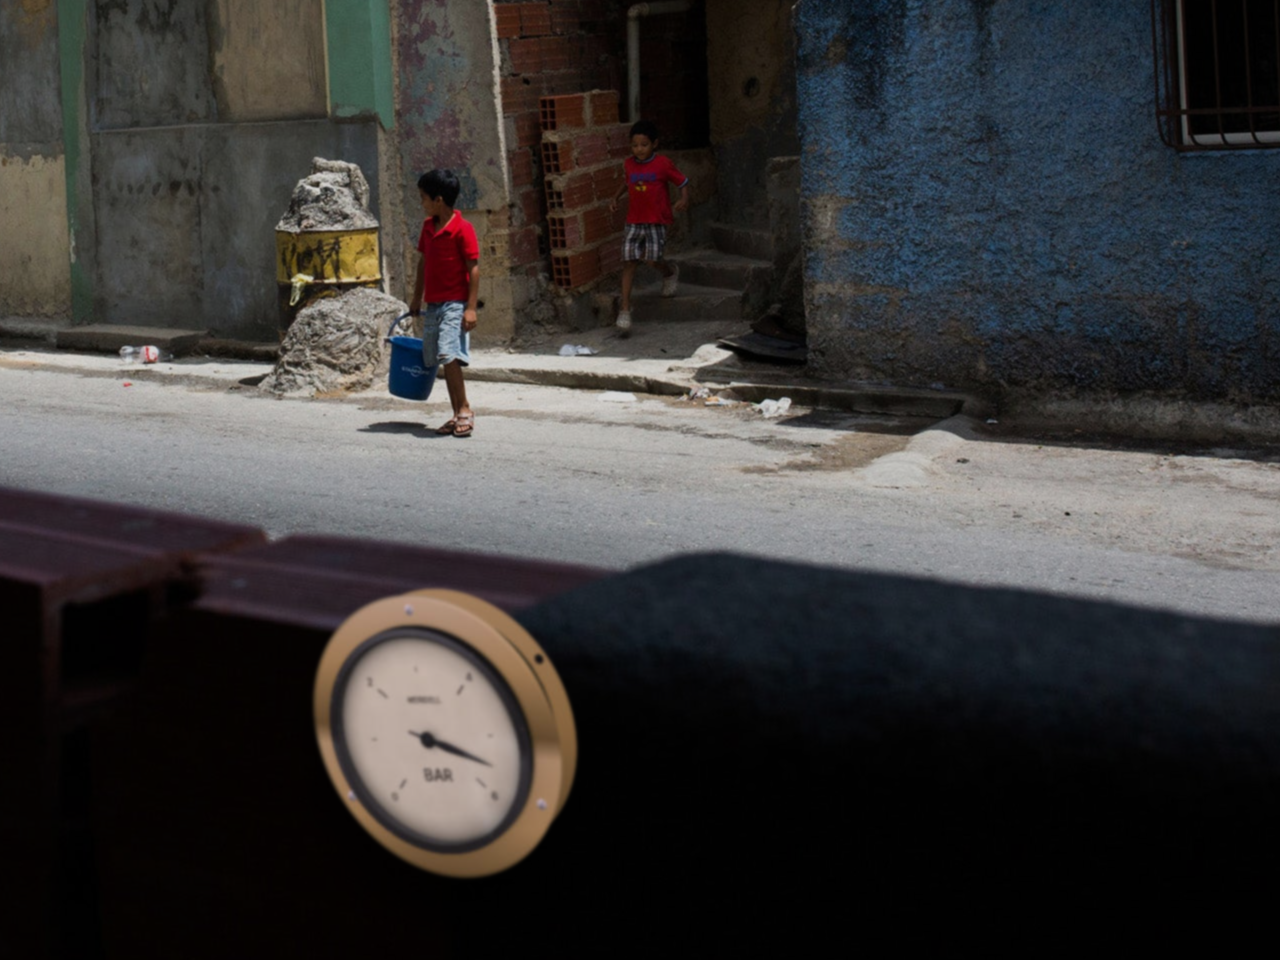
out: **5.5** bar
